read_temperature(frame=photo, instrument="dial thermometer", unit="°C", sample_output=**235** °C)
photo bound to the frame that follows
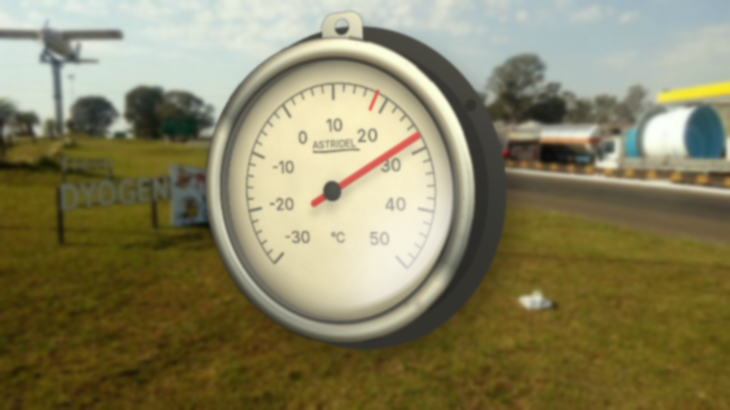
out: **28** °C
